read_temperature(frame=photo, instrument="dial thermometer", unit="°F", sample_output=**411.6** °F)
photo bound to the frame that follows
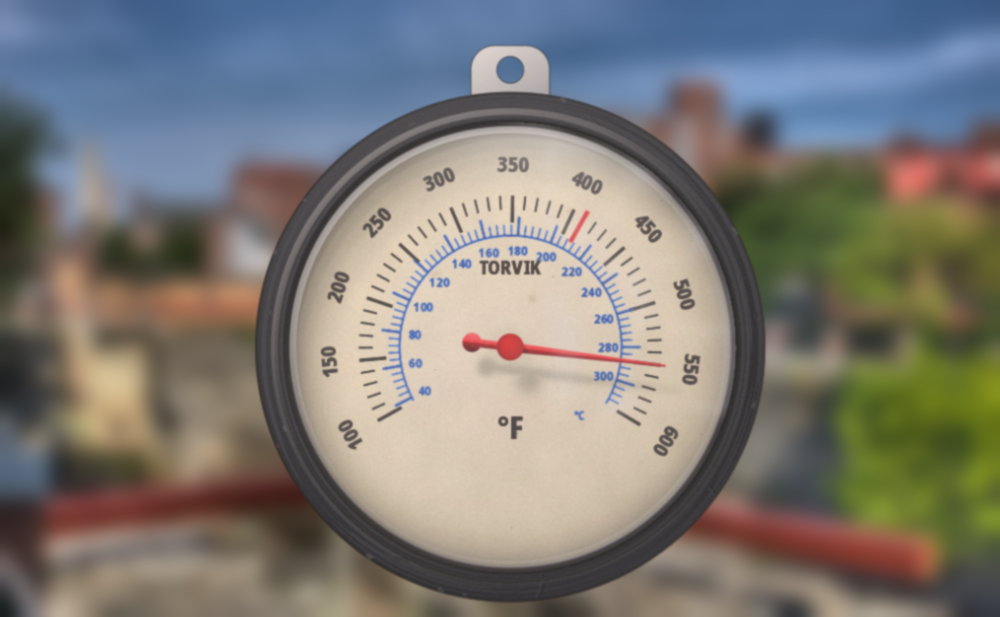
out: **550** °F
